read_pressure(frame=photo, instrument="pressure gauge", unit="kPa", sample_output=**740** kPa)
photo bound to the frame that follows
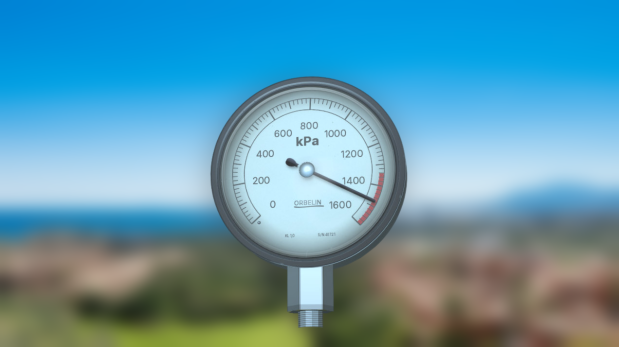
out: **1480** kPa
